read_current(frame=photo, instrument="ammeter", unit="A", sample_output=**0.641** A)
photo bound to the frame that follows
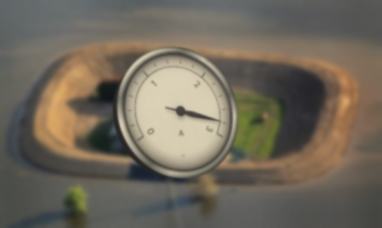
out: **2.8** A
